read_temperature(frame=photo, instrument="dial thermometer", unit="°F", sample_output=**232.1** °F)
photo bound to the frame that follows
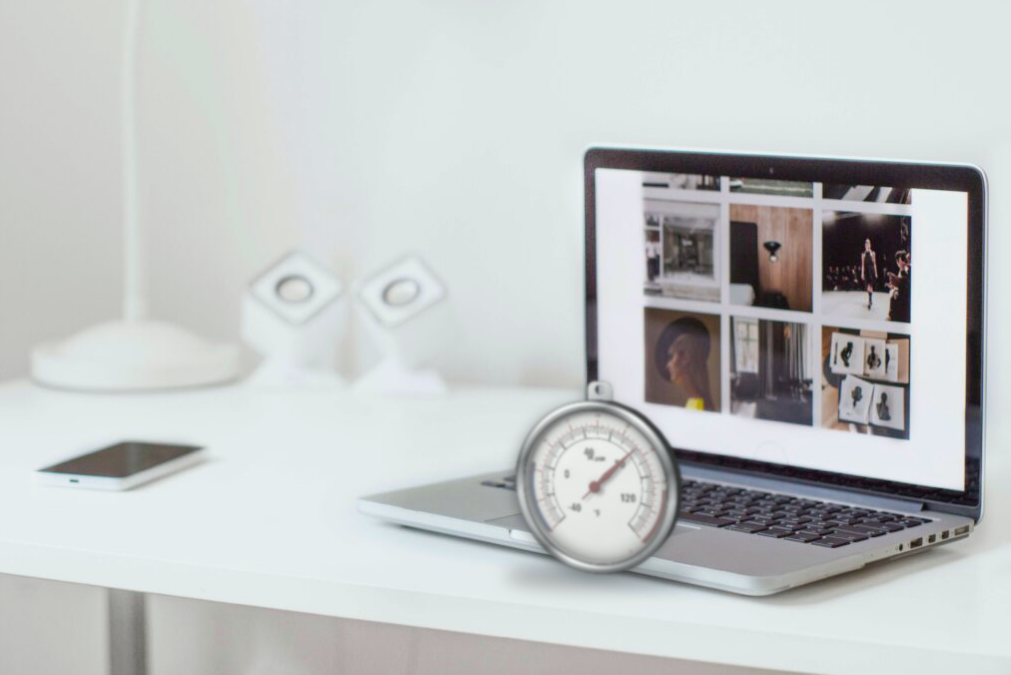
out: **80** °F
